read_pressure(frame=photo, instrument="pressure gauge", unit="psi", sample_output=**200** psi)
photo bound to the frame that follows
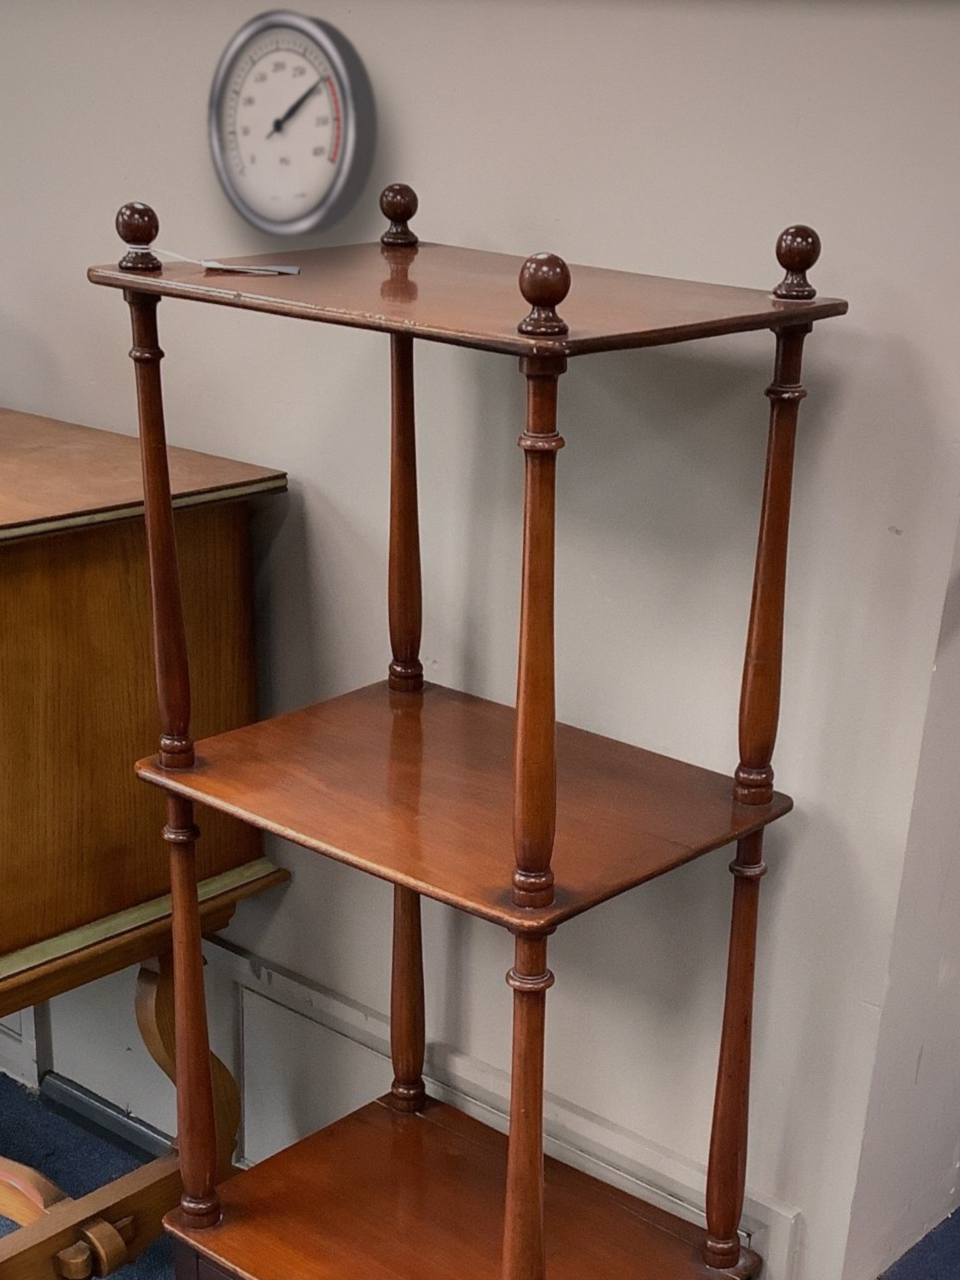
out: **300** psi
